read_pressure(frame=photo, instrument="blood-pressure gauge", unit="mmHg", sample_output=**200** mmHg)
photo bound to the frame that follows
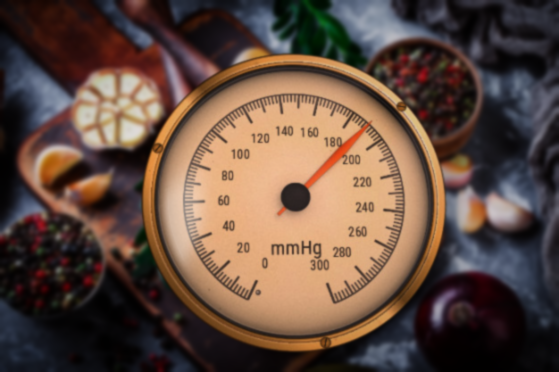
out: **190** mmHg
